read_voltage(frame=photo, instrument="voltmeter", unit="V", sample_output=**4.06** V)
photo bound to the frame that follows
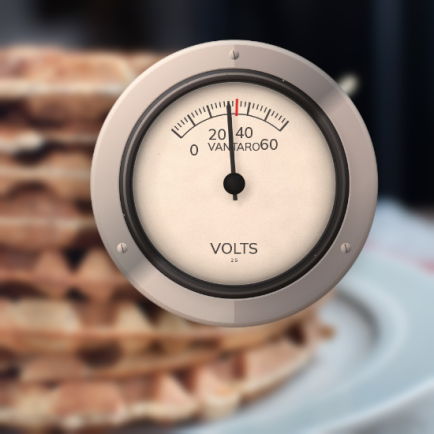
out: **30** V
